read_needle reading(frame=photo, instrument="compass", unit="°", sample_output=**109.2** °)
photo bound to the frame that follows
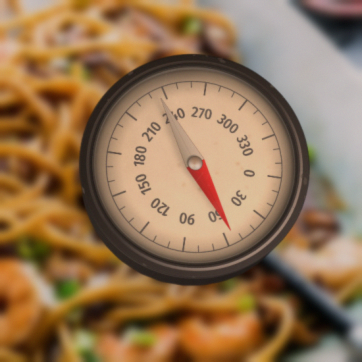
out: **55** °
